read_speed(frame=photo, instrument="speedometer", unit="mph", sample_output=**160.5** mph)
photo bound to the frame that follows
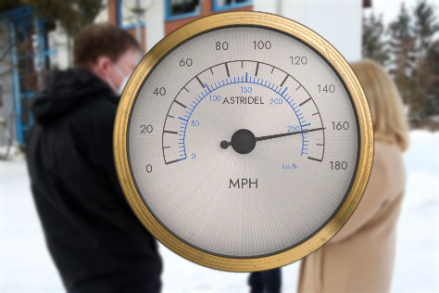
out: **160** mph
